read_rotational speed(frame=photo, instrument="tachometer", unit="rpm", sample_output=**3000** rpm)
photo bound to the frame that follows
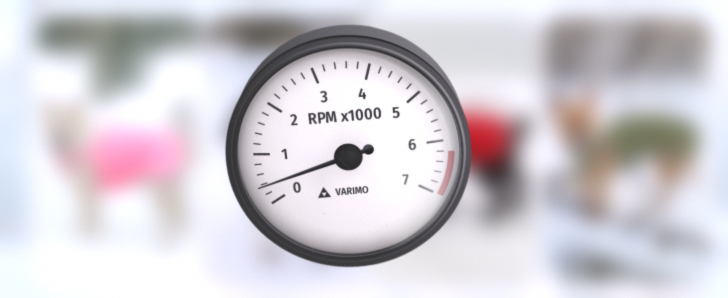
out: **400** rpm
